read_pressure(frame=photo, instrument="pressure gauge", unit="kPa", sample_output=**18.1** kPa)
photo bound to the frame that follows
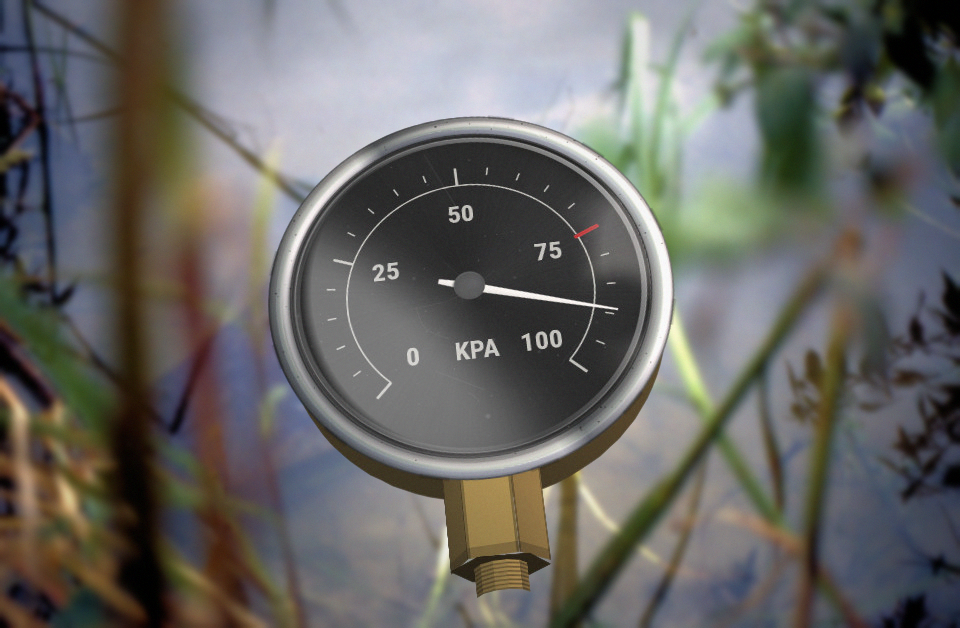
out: **90** kPa
